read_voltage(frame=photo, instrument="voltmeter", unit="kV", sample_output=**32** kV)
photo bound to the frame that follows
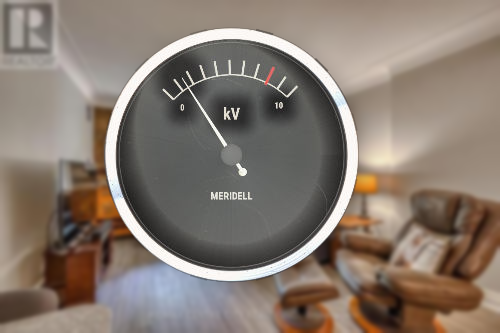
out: **1.5** kV
